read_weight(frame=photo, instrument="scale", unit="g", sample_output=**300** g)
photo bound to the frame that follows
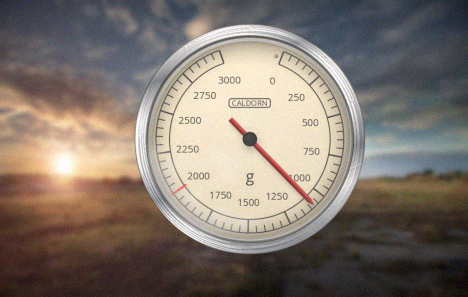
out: **1075** g
